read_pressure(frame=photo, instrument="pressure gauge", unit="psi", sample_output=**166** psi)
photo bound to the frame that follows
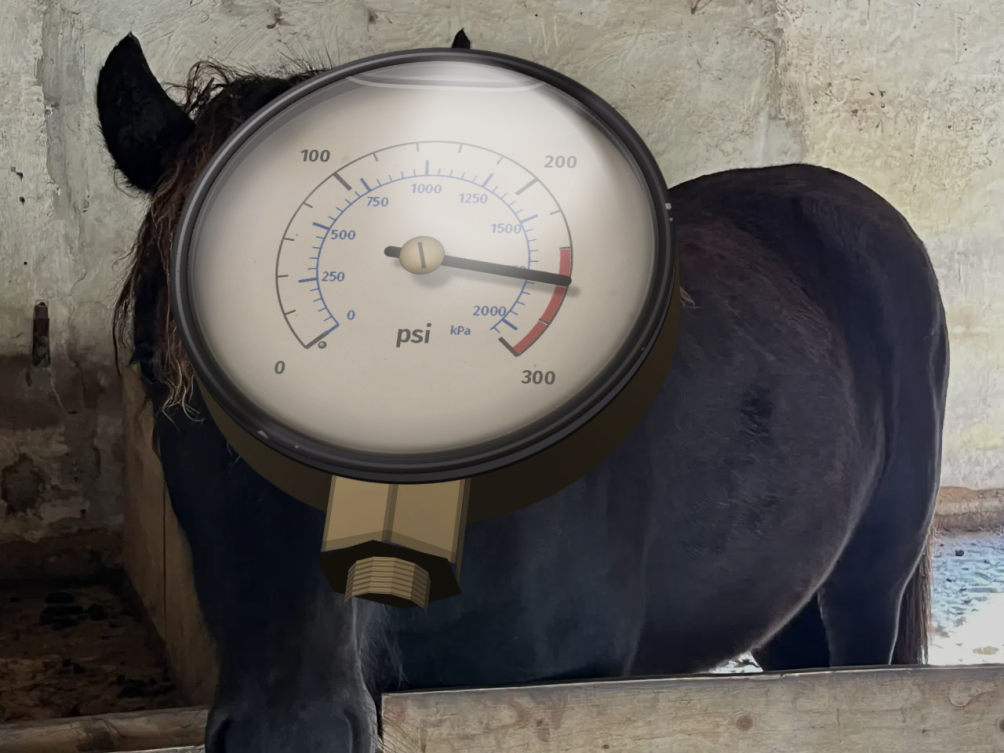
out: **260** psi
